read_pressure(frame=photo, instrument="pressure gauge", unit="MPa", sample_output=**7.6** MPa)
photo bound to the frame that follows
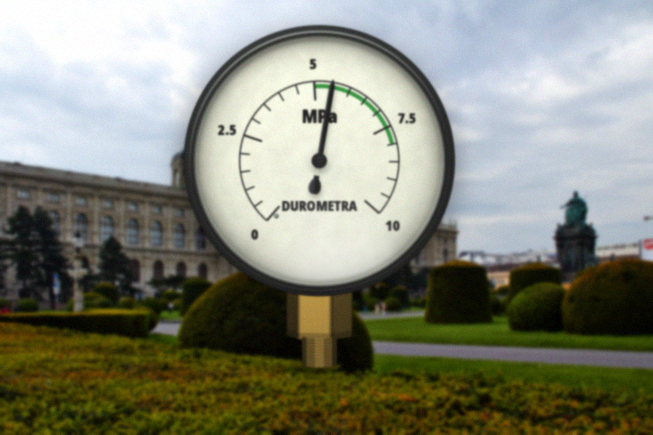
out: **5.5** MPa
